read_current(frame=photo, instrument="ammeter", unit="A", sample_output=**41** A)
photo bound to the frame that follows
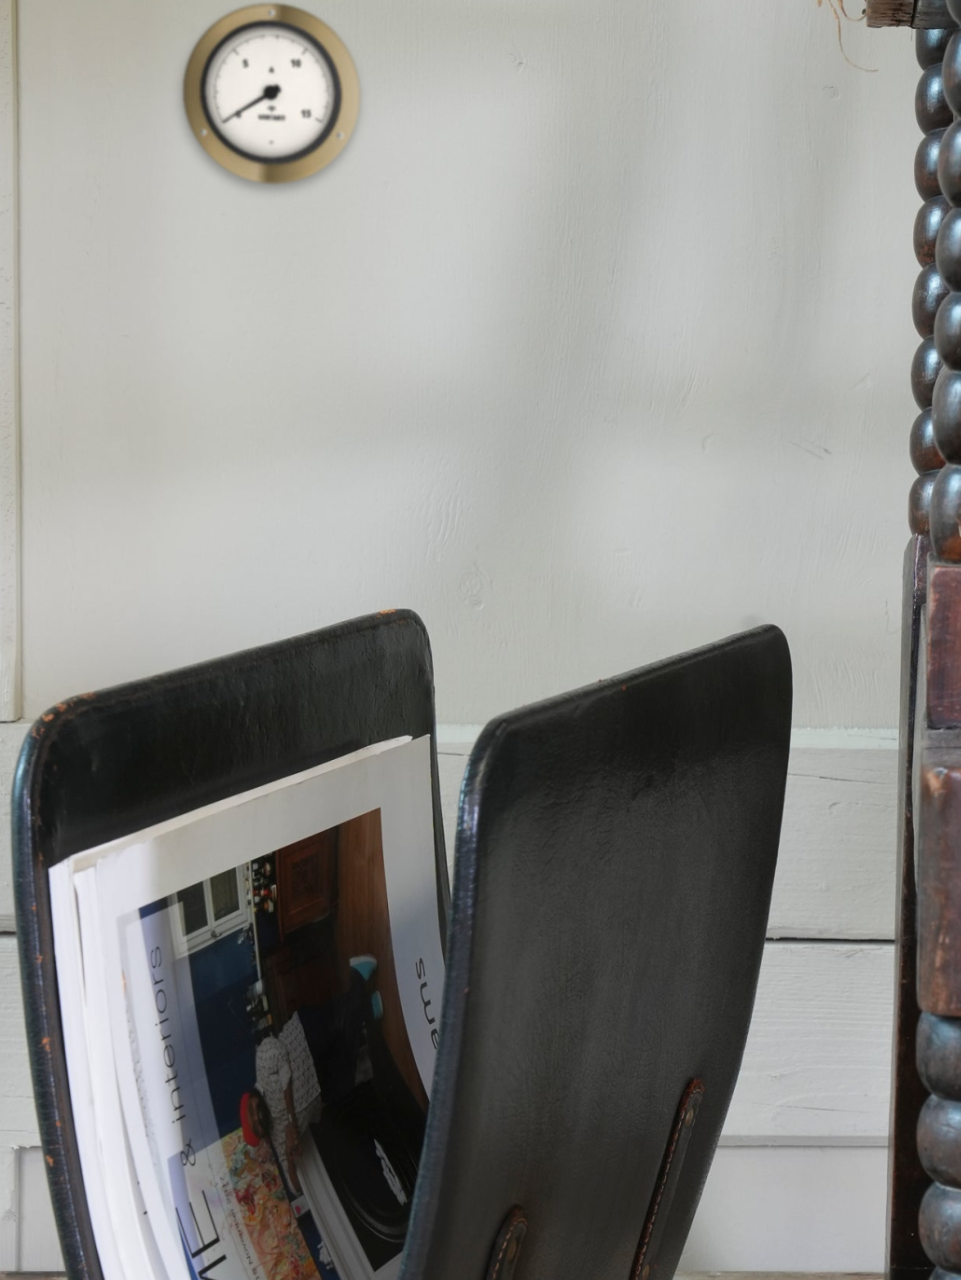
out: **0** A
